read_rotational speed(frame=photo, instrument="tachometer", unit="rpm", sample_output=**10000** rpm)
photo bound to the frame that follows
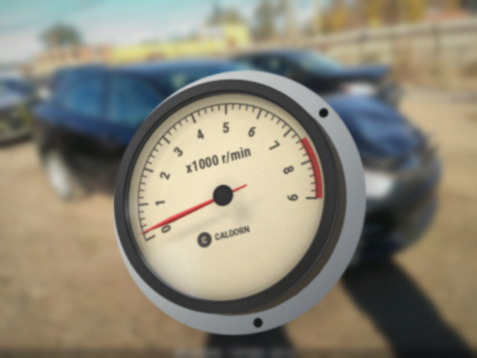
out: **200** rpm
